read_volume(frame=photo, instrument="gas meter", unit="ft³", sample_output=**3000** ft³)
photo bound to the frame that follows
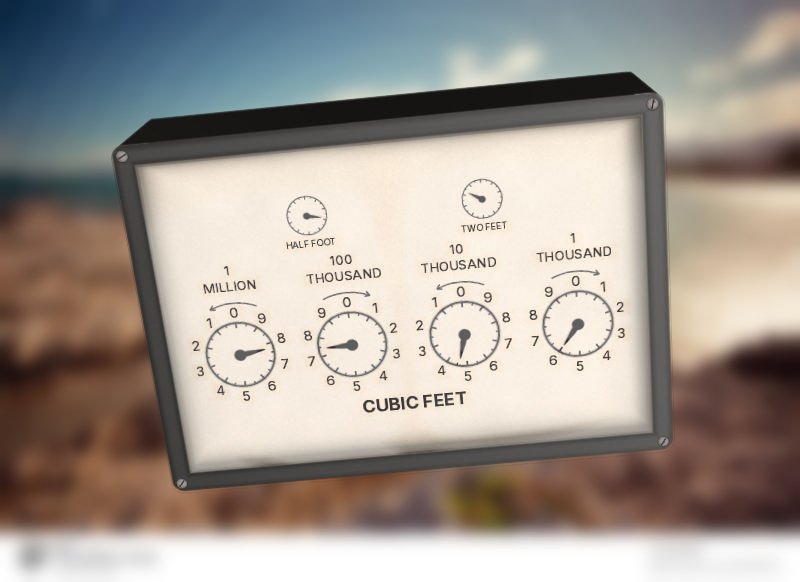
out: **774600** ft³
